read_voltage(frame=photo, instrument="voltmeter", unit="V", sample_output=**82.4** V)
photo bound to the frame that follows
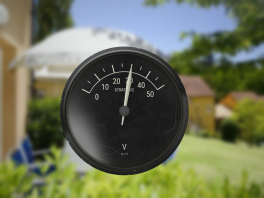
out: **30** V
